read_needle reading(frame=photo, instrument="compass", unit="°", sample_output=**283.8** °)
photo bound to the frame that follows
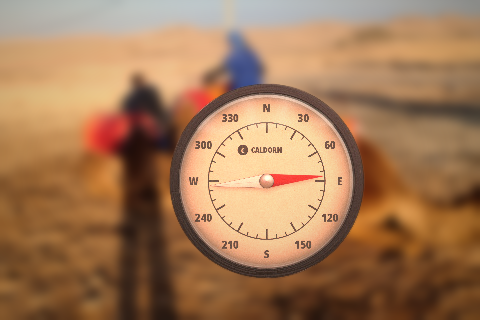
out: **85** °
